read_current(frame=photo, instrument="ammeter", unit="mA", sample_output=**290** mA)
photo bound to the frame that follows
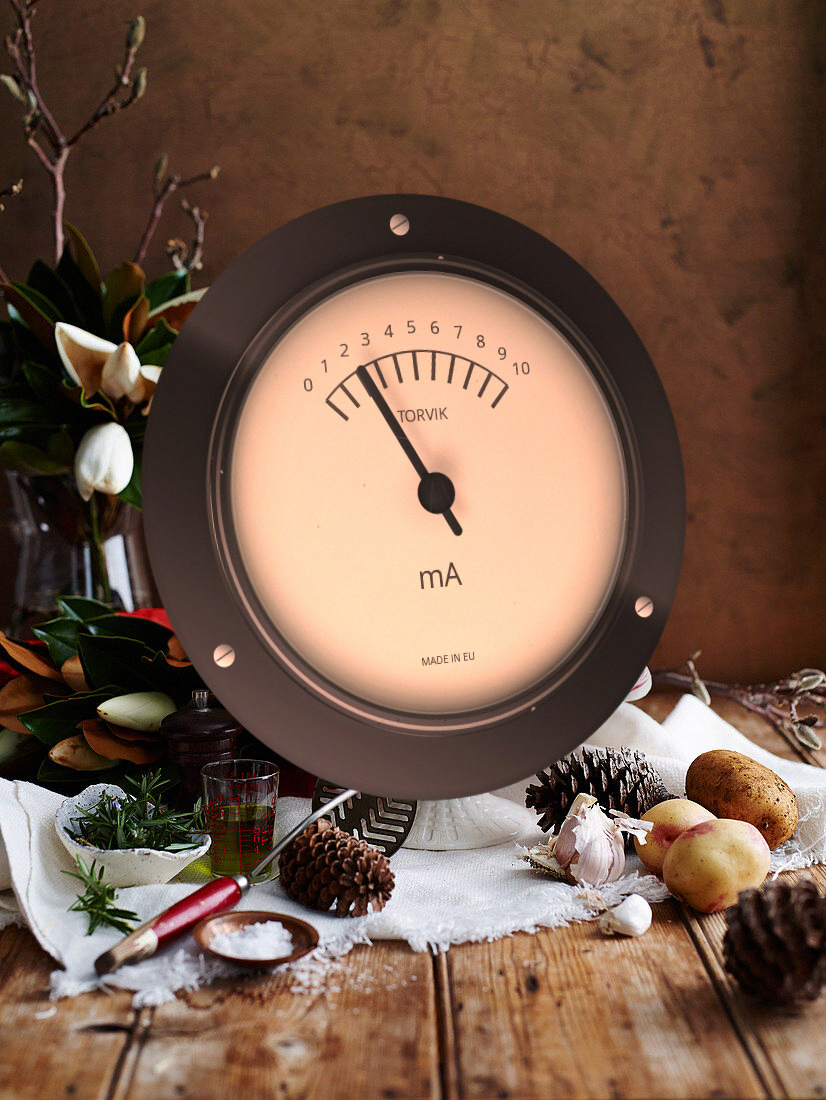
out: **2** mA
